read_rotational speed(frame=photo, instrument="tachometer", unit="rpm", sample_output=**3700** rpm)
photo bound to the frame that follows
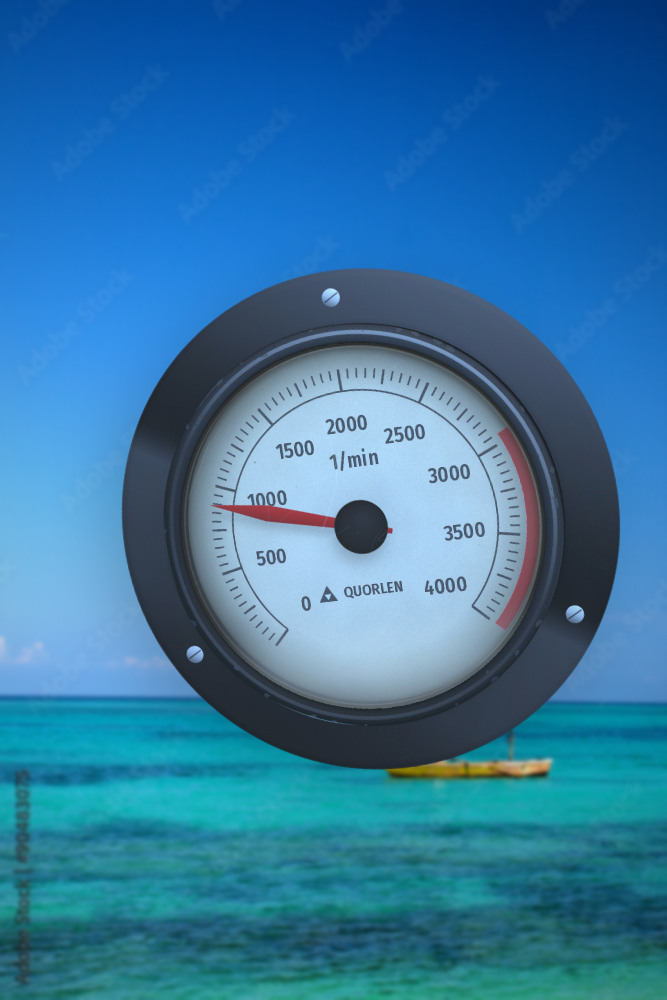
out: **900** rpm
